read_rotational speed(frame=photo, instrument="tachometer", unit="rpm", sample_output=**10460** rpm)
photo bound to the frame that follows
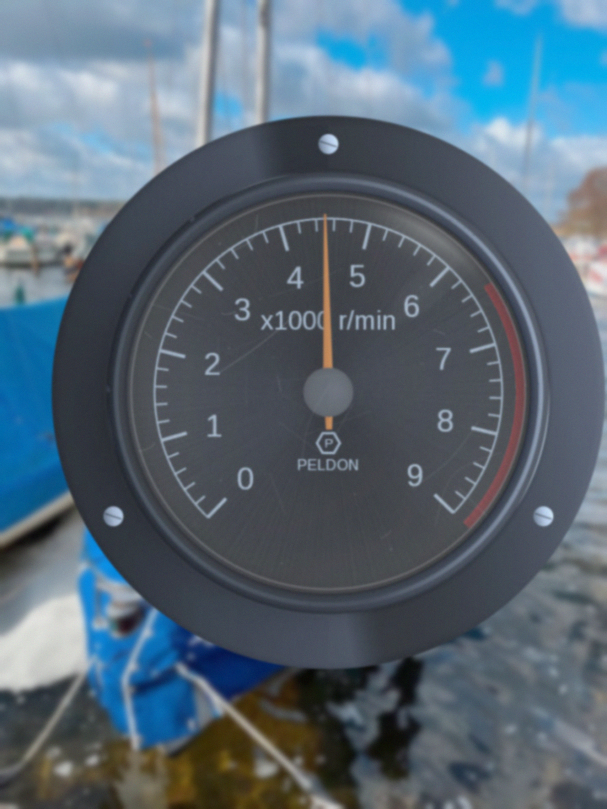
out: **4500** rpm
